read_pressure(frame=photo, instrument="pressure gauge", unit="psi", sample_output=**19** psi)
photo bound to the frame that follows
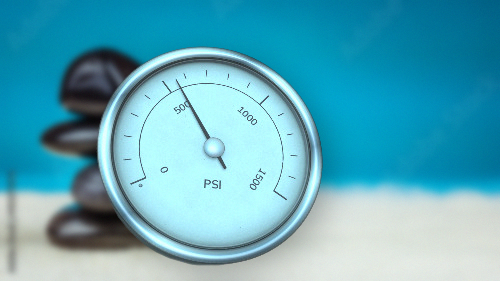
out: **550** psi
